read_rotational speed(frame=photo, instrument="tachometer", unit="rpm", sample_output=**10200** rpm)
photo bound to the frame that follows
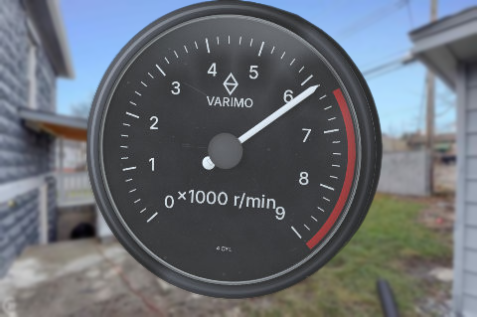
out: **6200** rpm
